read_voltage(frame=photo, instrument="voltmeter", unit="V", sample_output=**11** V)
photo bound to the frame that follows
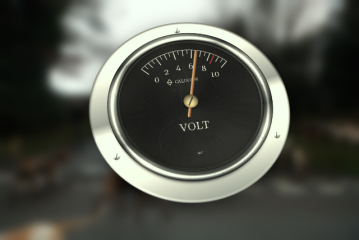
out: **6.5** V
